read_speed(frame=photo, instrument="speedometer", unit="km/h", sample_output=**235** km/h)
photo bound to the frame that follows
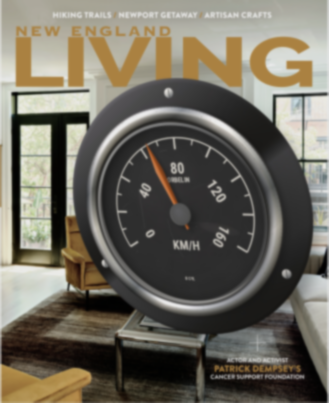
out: **65** km/h
